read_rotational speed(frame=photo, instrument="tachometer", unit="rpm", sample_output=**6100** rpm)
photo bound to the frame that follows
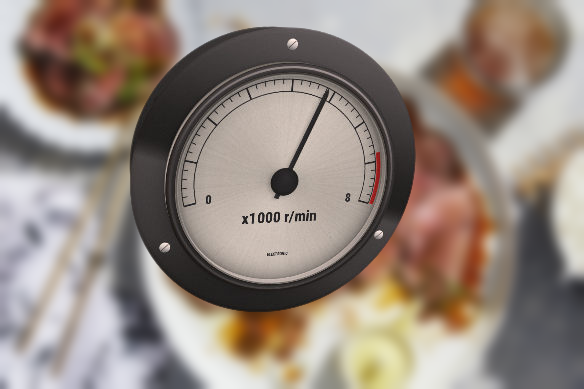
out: **4800** rpm
